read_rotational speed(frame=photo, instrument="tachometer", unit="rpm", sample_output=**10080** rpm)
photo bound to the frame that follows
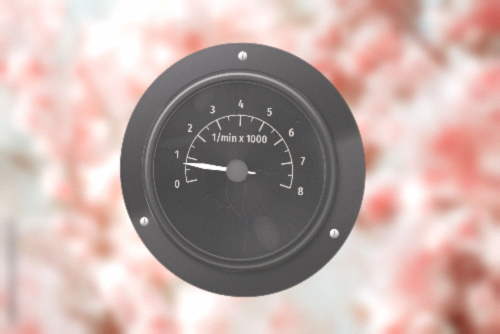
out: **750** rpm
